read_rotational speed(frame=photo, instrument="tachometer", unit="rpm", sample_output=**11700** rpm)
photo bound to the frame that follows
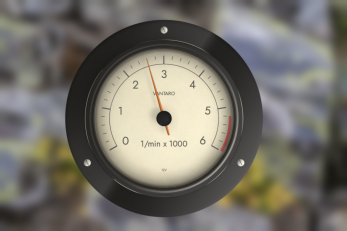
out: **2600** rpm
